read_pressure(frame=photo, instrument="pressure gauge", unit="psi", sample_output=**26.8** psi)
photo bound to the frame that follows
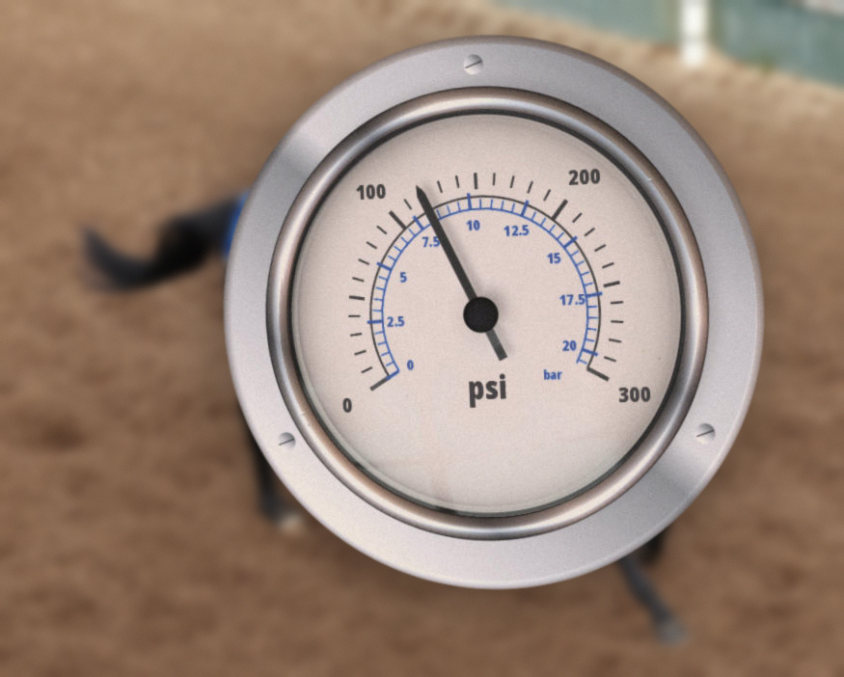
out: **120** psi
